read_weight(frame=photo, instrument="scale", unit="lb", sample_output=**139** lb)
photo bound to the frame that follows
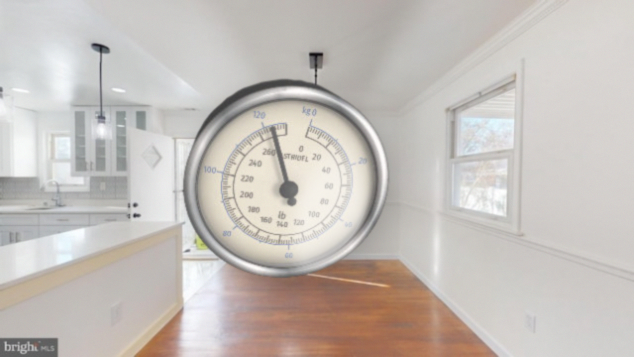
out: **270** lb
